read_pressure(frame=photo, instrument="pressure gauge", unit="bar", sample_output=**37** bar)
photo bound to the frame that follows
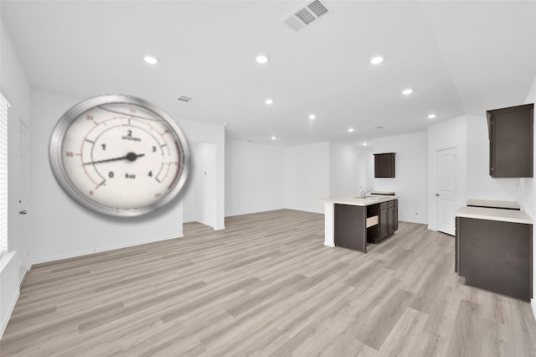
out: **0.5** bar
